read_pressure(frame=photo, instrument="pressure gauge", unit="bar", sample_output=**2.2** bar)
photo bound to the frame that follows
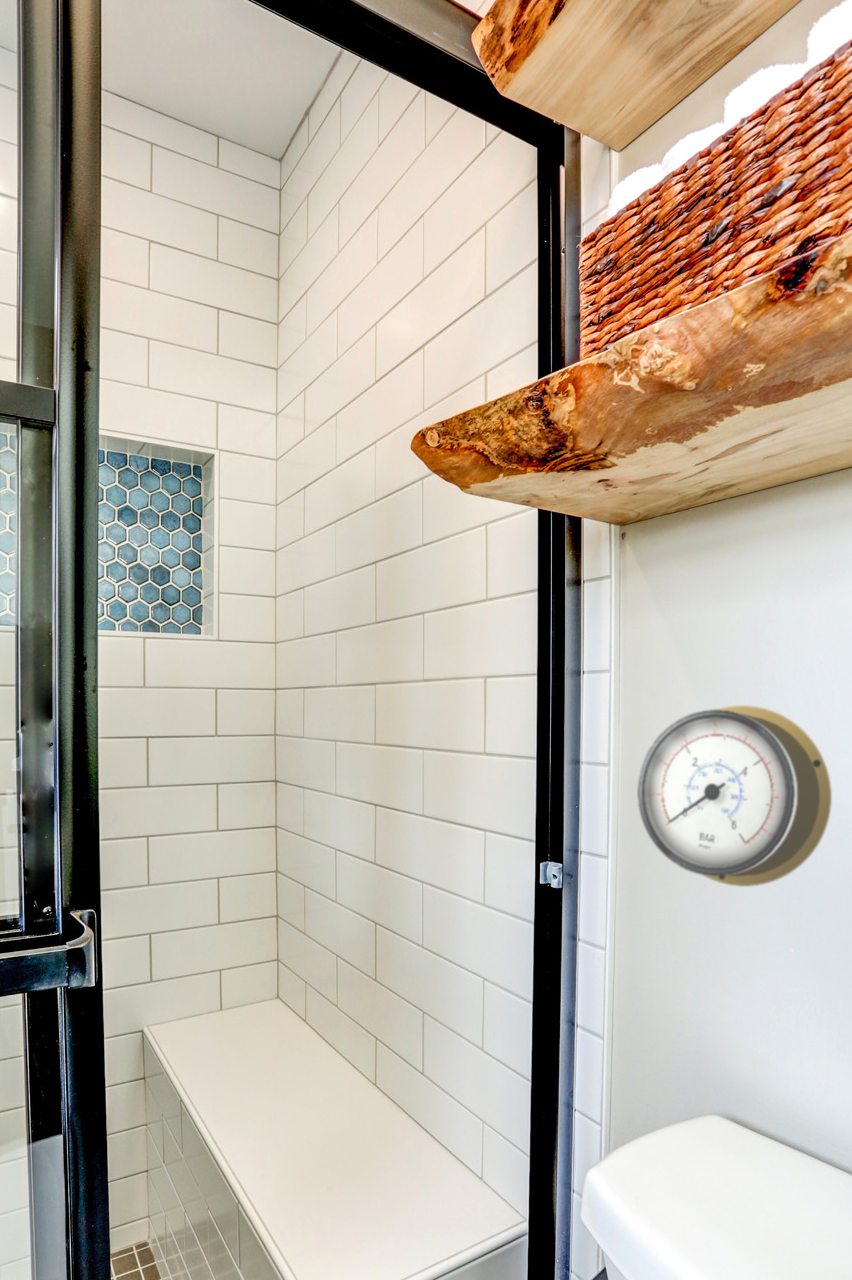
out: **0** bar
